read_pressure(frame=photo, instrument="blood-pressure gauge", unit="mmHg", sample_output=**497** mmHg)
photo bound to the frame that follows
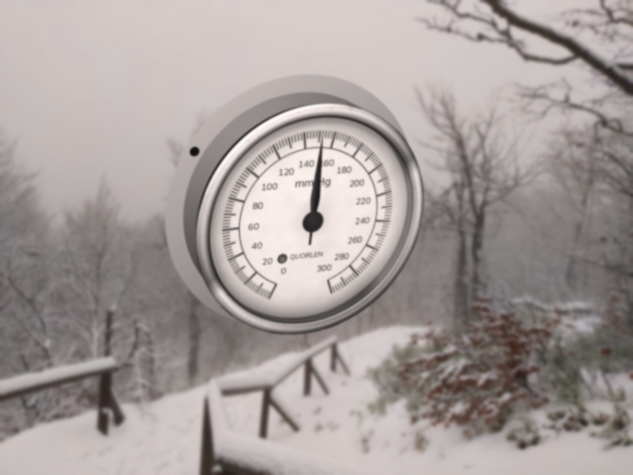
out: **150** mmHg
